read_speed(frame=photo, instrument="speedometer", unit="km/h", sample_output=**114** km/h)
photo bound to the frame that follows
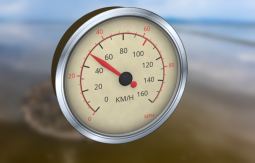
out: **50** km/h
